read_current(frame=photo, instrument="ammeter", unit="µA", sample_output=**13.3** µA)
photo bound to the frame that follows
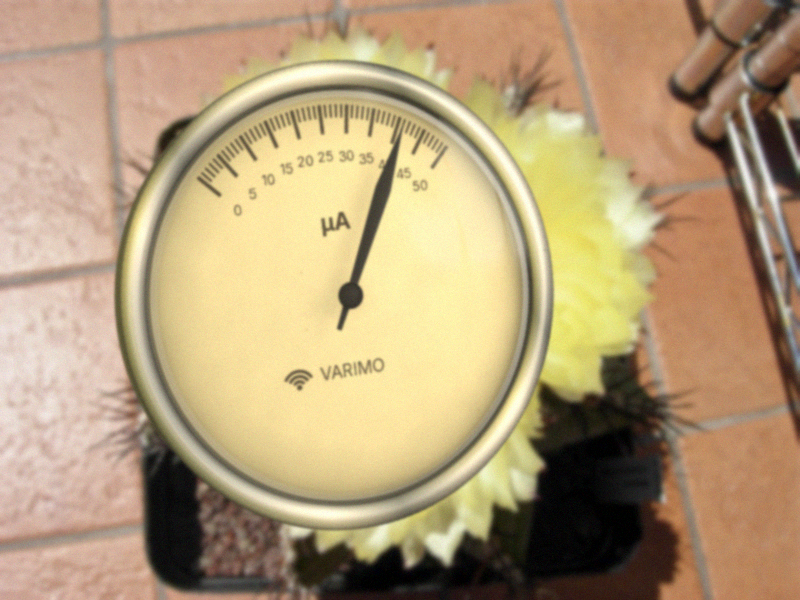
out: **40** µA
